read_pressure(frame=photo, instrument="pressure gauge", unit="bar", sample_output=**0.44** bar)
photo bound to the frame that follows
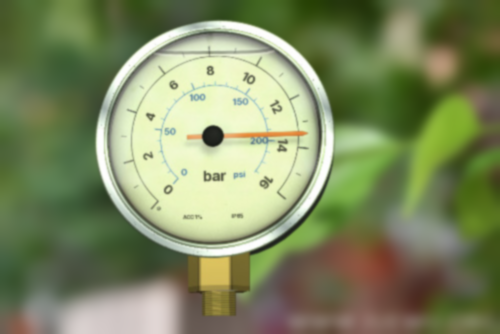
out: **13.5** bar
